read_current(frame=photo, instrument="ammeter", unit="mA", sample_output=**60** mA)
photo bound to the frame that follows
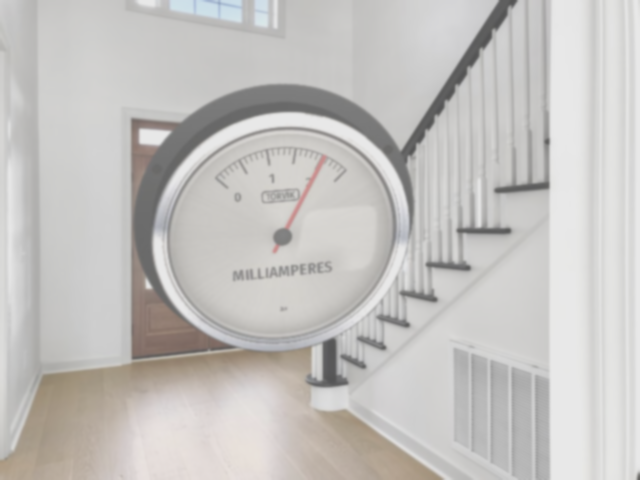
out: **2** mA
